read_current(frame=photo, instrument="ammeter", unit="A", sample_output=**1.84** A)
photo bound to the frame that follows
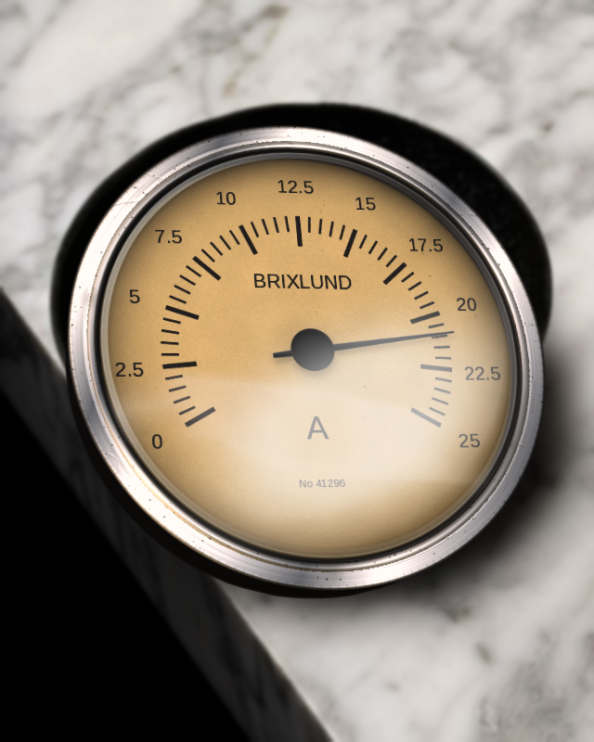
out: **21** A
